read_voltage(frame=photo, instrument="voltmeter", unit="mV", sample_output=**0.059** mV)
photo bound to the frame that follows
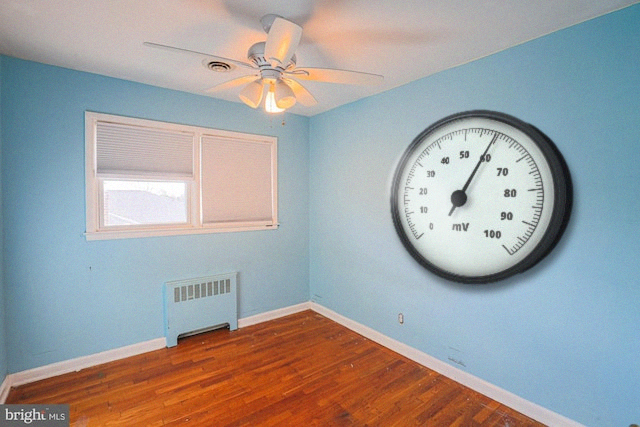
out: **60** mV
